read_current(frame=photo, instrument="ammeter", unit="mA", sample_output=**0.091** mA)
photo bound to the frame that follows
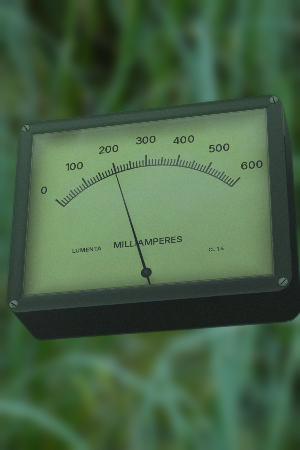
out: **200** mA
